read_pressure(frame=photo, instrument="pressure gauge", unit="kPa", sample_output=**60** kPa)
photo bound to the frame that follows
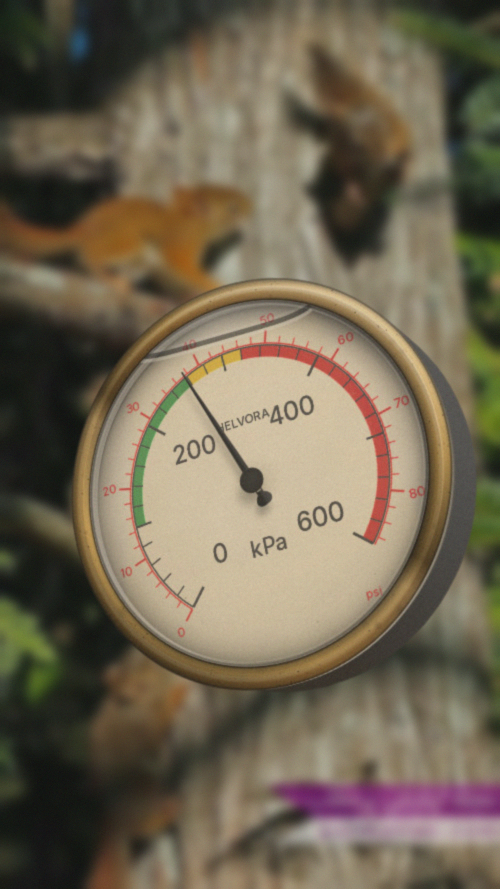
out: **260** kPa
